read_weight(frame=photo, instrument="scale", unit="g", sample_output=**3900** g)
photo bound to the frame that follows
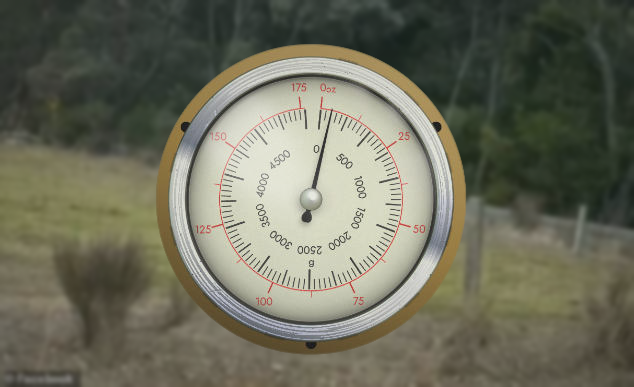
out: **100** g
